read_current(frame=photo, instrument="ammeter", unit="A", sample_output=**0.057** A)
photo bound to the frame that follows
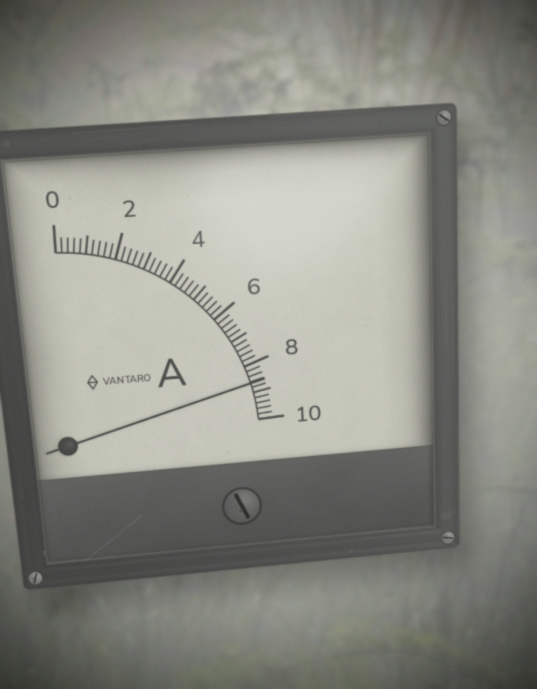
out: **8.6** A
